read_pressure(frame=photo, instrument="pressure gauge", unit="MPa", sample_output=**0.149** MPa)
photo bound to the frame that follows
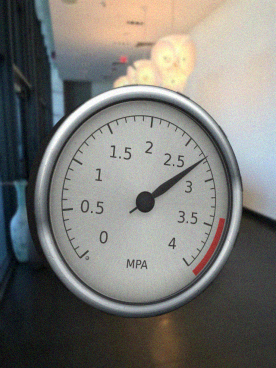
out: **2.75** MPa
